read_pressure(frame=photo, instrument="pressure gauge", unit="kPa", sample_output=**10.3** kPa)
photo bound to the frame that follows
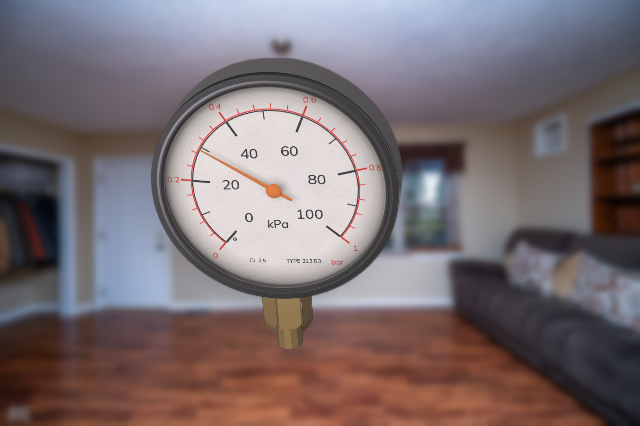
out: **30** kPa
